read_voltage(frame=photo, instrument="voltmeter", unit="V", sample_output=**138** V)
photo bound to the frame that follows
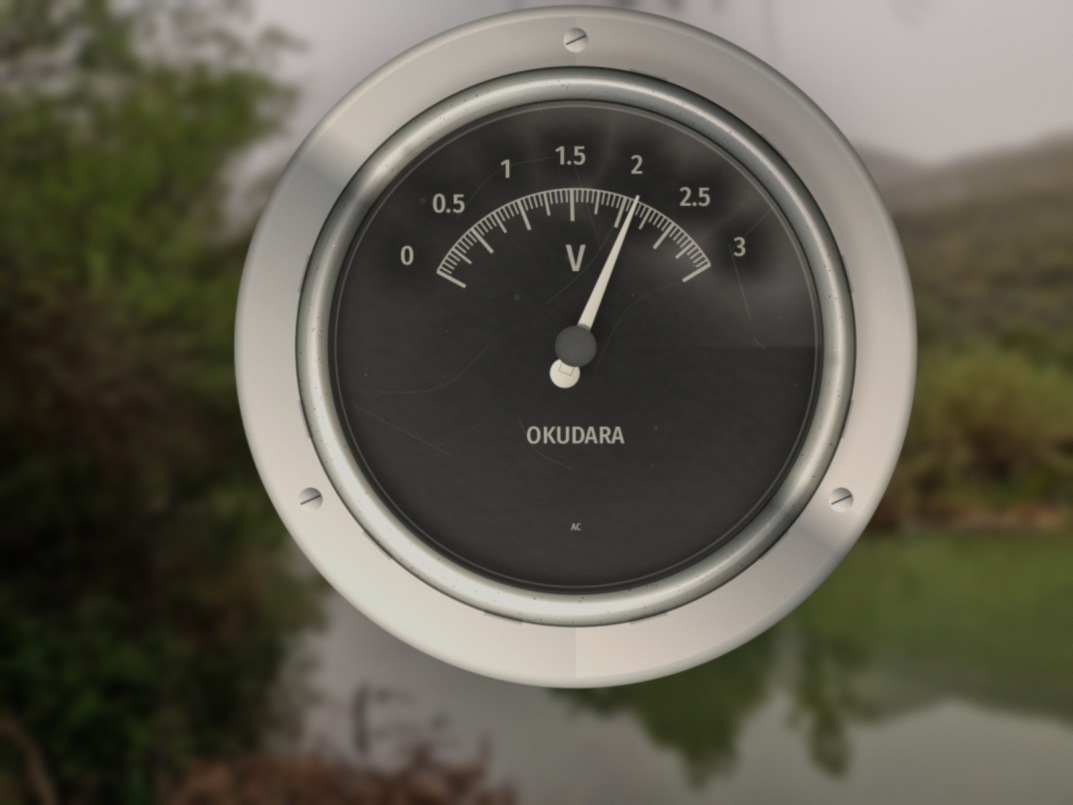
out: **2.1** V
